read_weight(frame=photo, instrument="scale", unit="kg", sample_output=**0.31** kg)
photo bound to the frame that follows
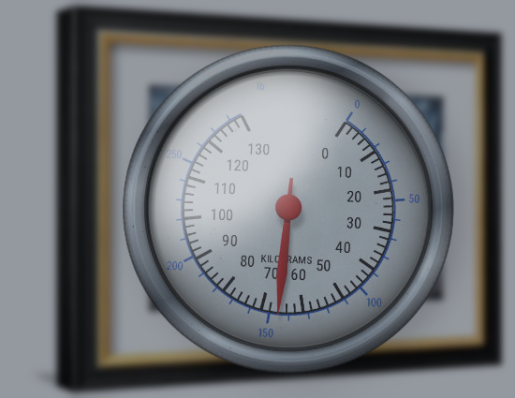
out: **66** kg
